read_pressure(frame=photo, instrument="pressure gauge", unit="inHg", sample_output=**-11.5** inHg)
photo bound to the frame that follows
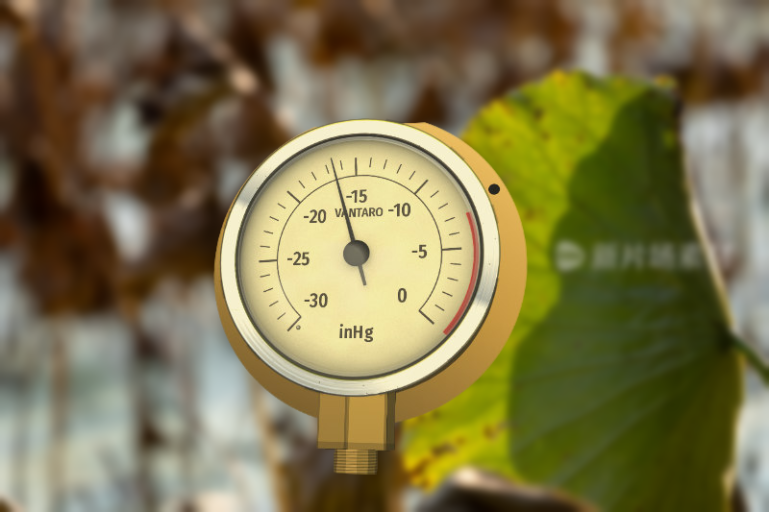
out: **-16.5** inHg
